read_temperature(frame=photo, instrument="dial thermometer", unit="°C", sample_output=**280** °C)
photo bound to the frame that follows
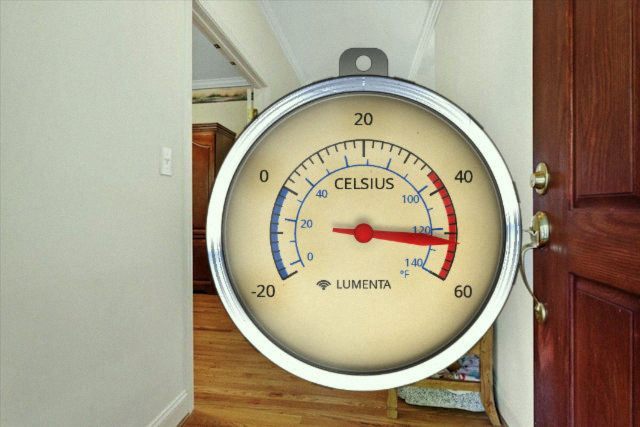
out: **52** °C
